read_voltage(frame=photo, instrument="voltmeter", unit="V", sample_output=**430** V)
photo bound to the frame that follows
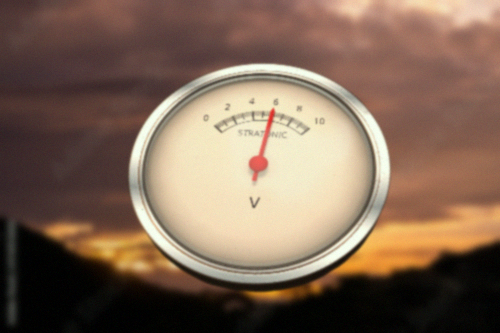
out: **6** V
